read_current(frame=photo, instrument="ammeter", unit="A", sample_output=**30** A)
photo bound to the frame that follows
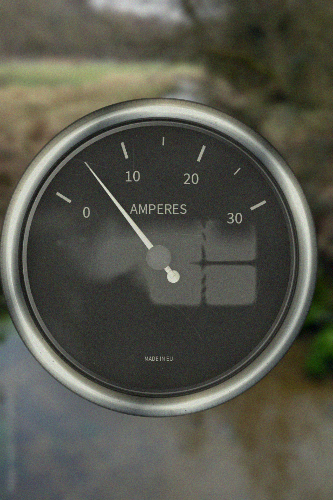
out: **5** A
